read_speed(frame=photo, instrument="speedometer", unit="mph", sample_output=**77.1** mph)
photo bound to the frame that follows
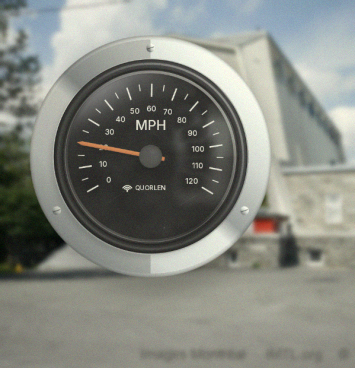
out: **20** mph
